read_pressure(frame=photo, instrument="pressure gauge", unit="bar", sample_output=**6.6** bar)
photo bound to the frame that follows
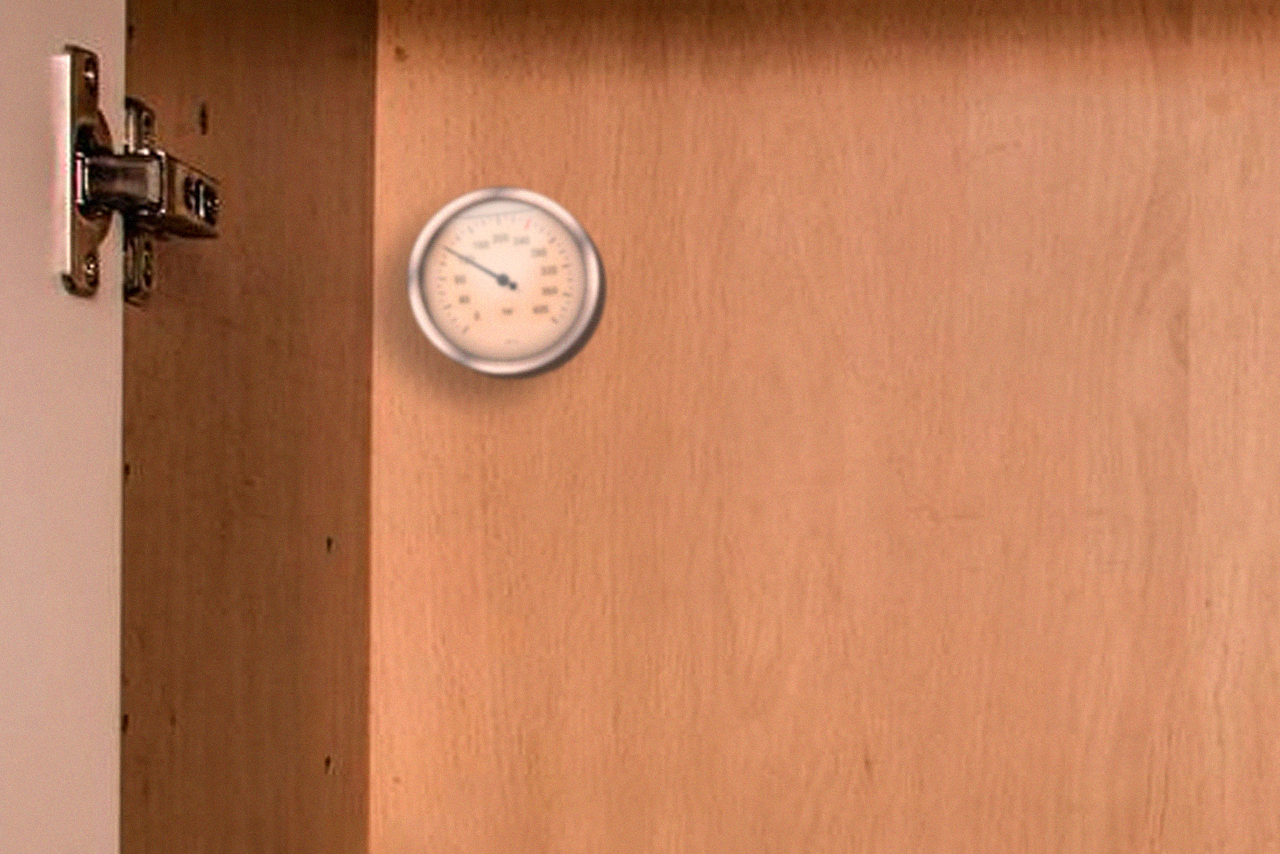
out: **120** bar
